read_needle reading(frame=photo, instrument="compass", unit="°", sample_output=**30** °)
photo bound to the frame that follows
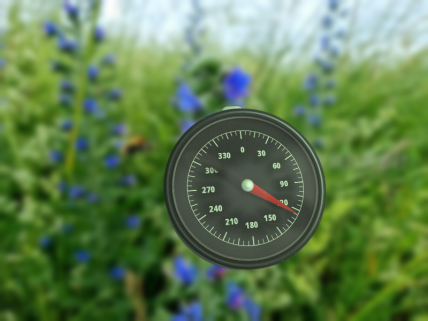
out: **125** °
